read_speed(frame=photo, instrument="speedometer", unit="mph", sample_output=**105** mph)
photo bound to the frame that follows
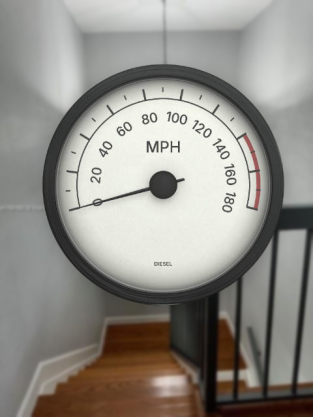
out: **0** mph
